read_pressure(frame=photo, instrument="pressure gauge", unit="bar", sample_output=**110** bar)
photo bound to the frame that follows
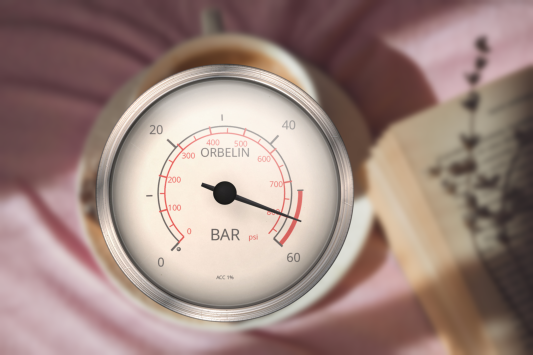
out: **55** bar
